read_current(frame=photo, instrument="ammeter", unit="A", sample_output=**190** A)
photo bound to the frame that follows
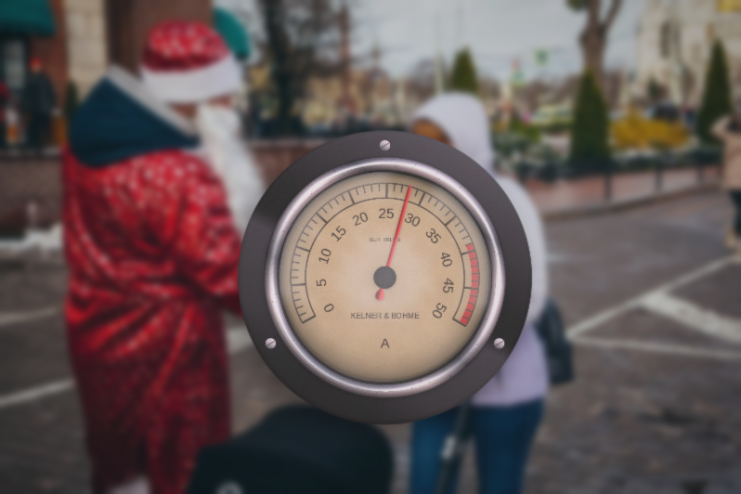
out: **28** A
